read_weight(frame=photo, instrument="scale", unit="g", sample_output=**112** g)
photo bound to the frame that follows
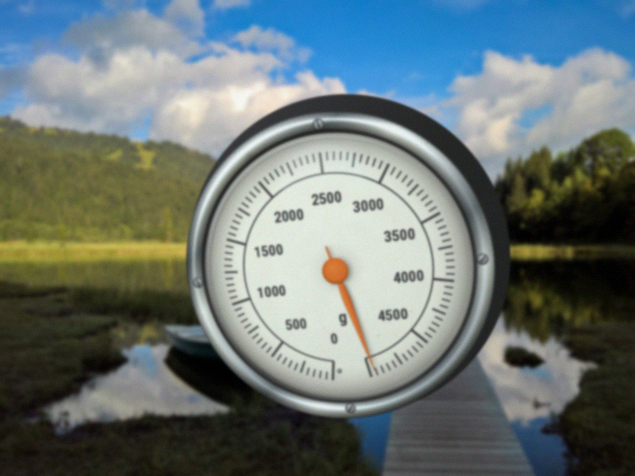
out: **4950** g
